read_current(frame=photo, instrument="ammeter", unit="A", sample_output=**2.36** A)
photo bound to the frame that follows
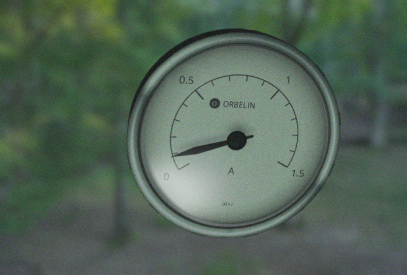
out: **0.1** A
